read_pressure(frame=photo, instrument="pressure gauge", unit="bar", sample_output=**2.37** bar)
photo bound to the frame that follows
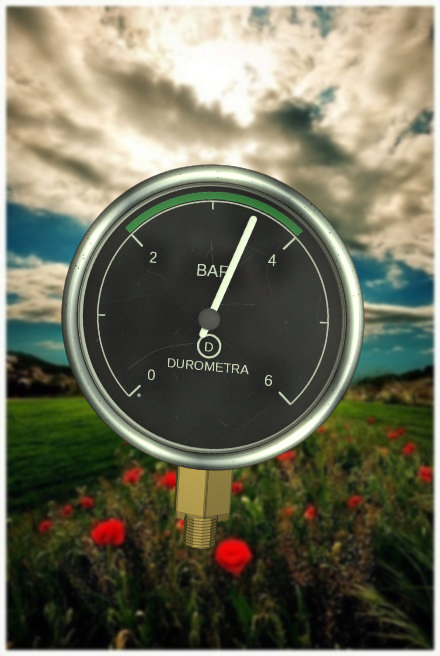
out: **3.5** bar
